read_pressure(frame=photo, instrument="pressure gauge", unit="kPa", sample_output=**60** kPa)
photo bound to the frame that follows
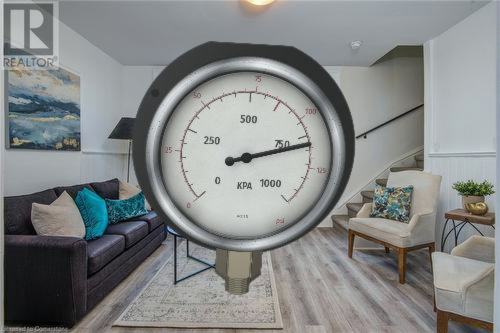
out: **775** kPa
